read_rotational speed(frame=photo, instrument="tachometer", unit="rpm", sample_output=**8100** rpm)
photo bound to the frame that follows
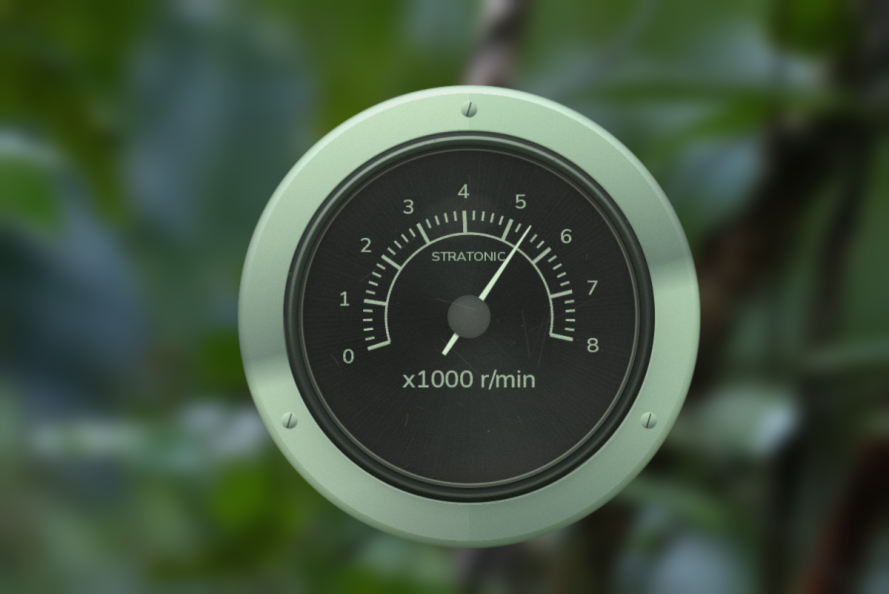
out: **5400** rpm
